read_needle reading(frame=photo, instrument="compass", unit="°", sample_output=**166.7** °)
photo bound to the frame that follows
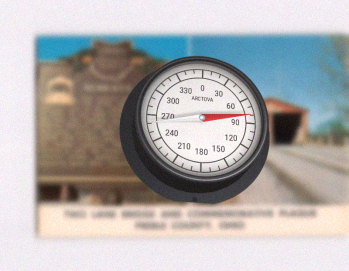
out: **80** °
